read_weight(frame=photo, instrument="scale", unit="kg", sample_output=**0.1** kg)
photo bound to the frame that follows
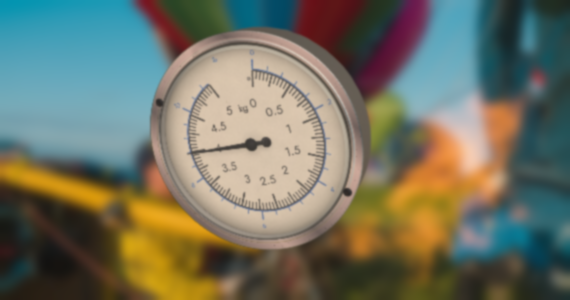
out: **4** kg
